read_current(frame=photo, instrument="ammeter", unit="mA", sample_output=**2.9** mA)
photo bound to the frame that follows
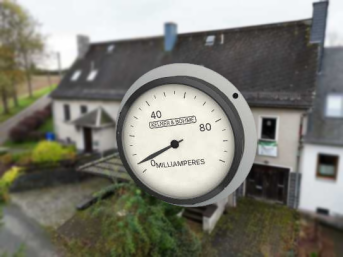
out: **5** mA
